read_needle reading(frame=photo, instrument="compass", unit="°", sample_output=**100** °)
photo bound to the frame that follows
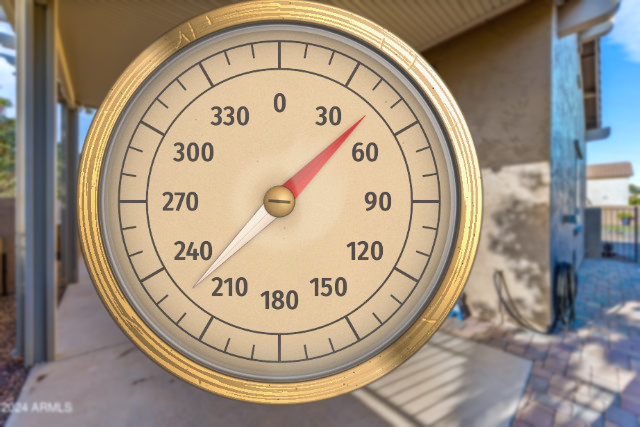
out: **45** °
